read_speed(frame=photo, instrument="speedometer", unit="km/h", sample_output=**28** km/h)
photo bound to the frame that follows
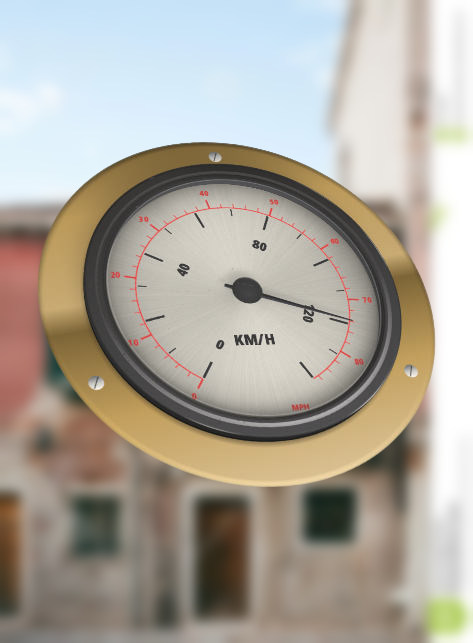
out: **120** km/h
